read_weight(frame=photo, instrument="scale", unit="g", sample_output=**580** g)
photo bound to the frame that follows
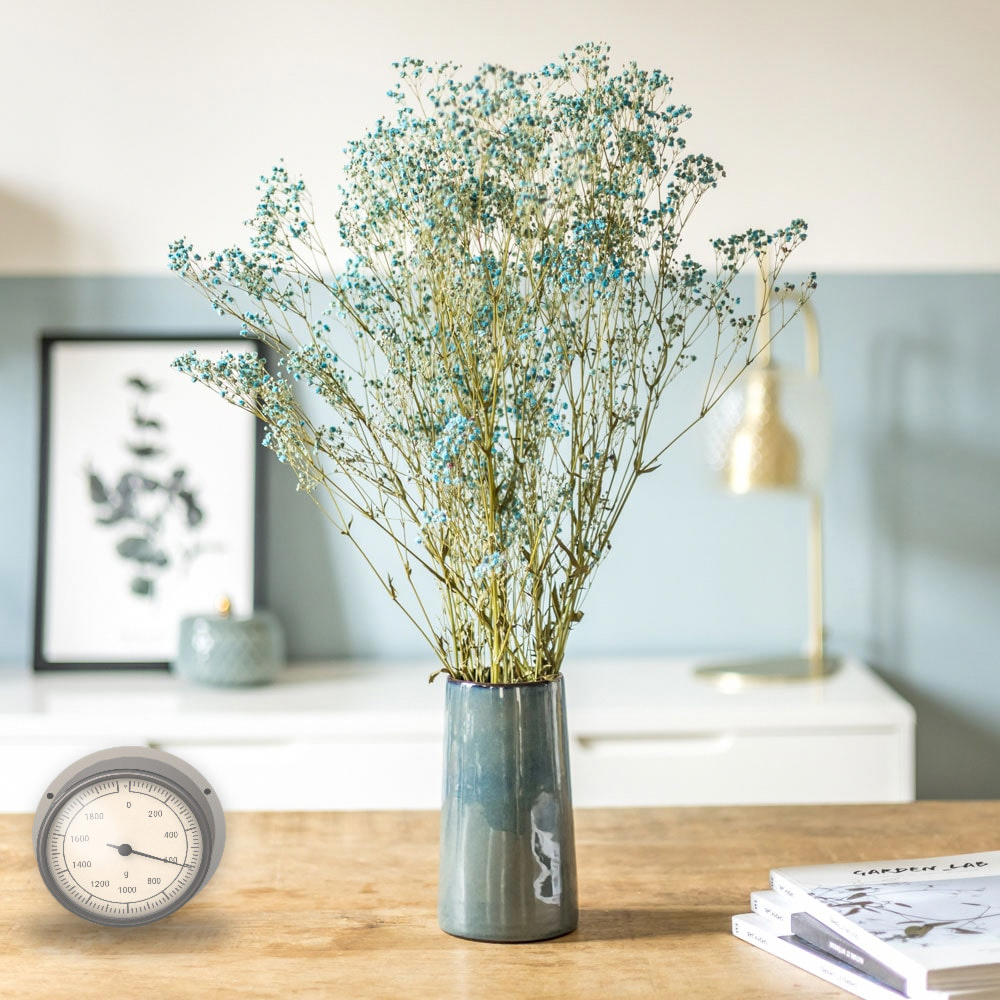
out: **600** g
